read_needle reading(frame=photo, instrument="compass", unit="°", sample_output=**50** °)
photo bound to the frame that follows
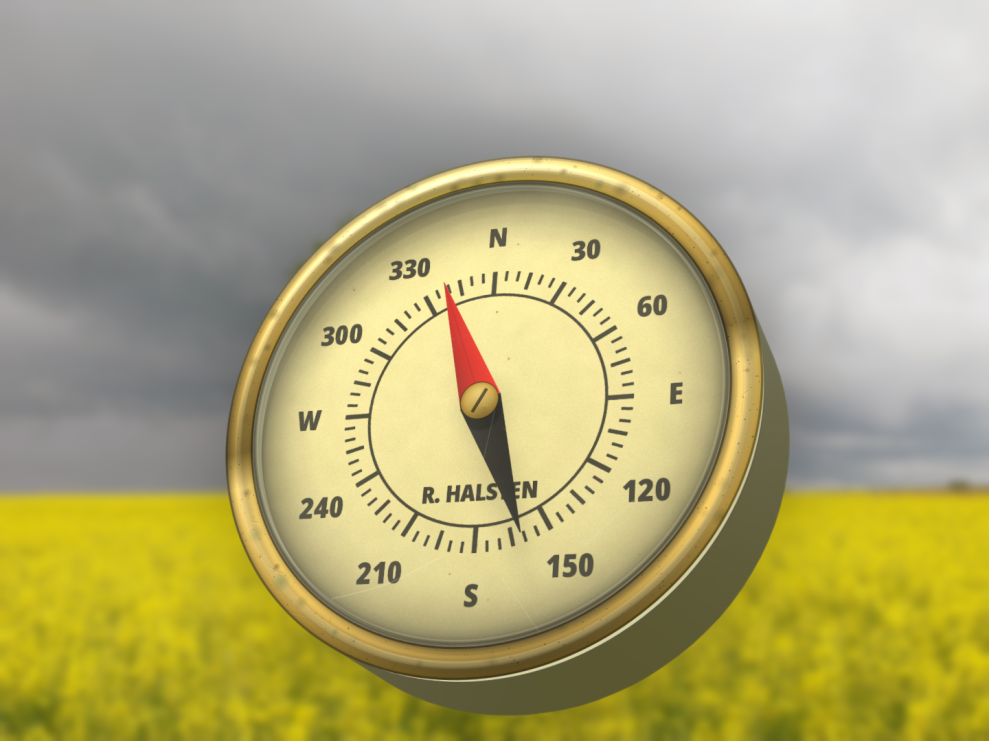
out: **340** °
